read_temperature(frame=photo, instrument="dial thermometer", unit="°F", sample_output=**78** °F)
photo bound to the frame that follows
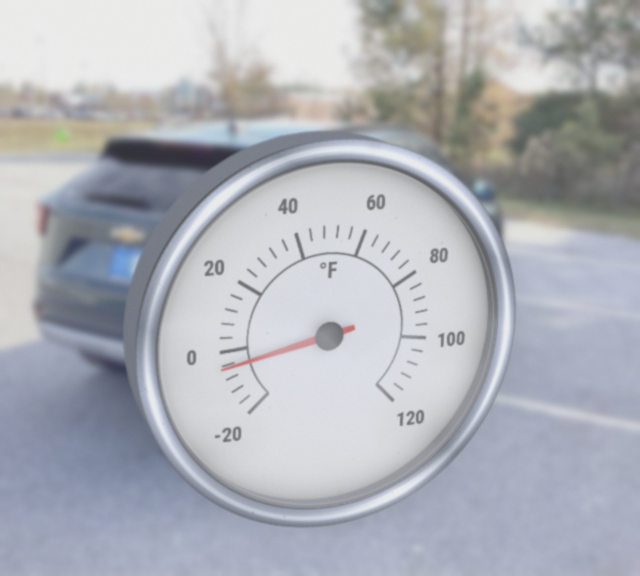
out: **-4** °F
